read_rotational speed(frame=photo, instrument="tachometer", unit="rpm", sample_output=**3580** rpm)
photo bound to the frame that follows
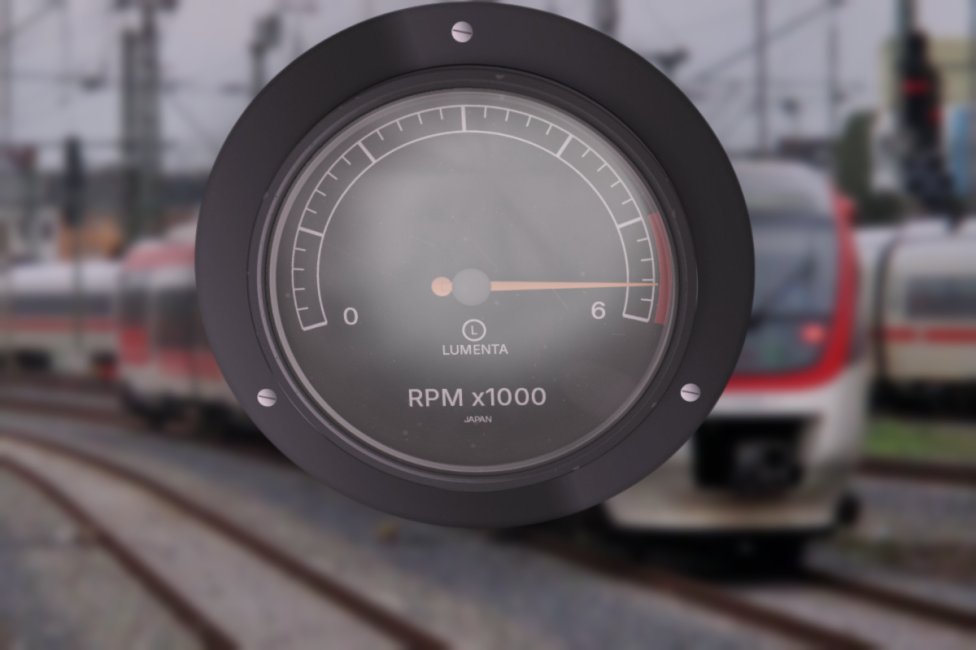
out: **5600** rpm
